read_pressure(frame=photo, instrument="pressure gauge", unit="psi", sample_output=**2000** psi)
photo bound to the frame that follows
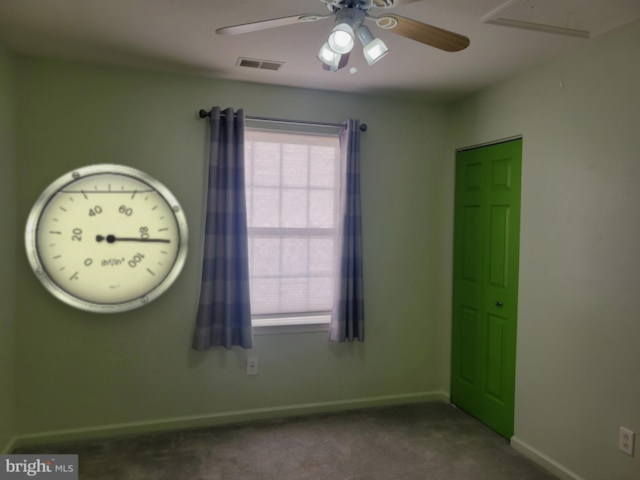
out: **85** psi
